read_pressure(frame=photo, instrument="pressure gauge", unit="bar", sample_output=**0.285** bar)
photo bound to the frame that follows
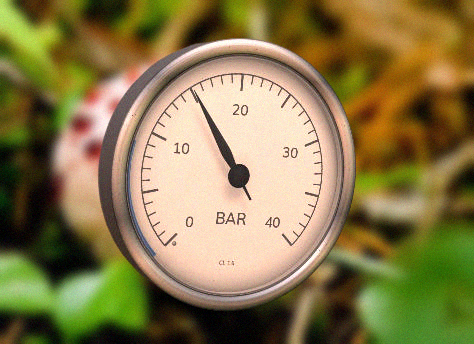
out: **15** bar
